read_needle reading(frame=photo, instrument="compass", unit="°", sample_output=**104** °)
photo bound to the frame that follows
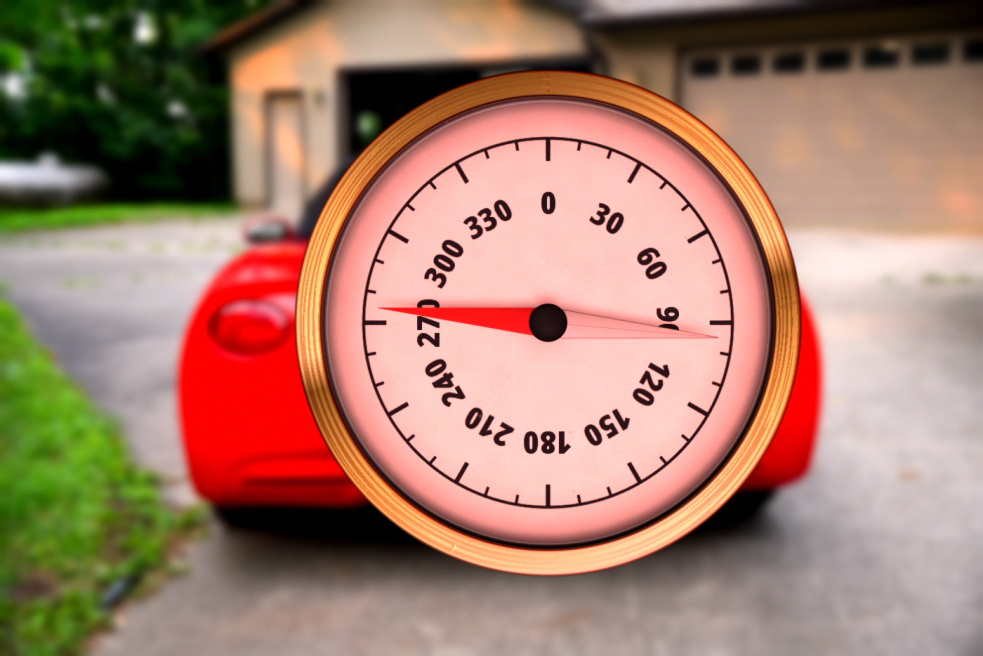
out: **275** °
